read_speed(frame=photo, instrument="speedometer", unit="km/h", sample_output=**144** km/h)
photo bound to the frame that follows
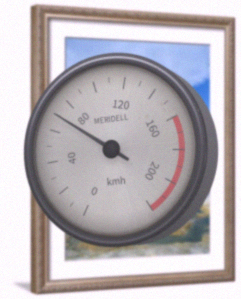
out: **70** km/h
